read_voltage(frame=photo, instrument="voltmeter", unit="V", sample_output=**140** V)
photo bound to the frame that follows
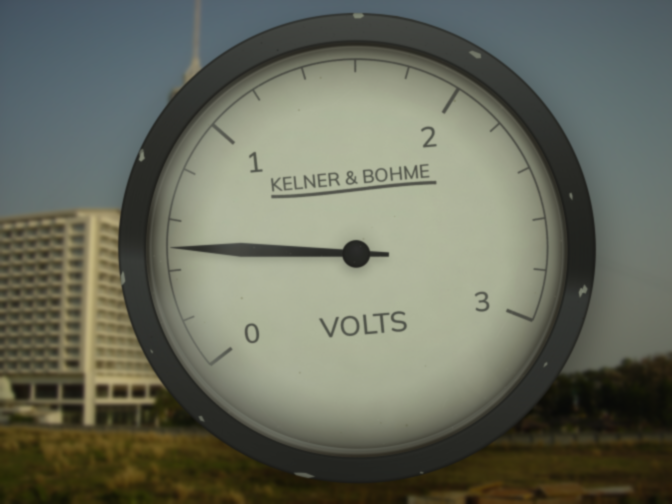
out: **0.5** V
